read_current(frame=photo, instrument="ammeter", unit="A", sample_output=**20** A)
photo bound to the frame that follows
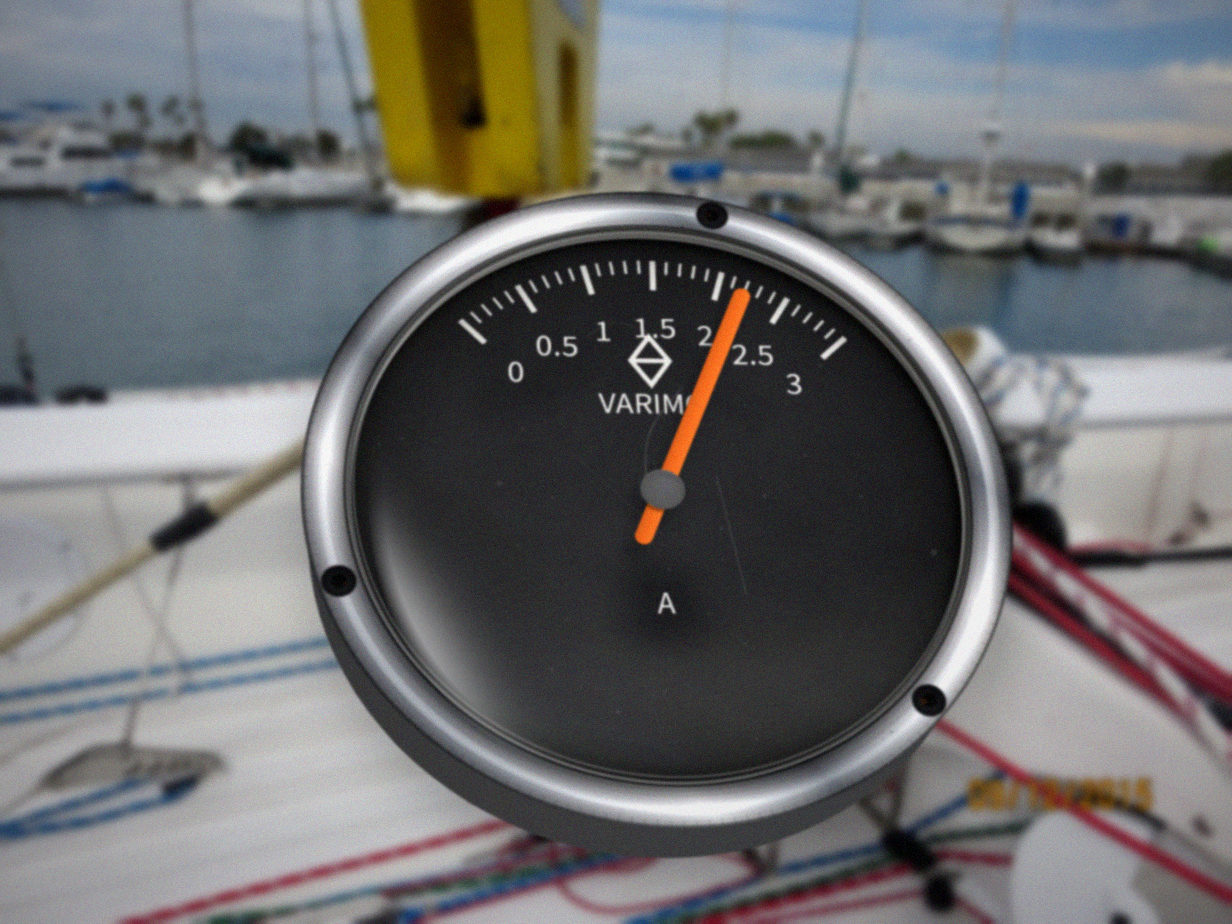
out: **2.2** A
